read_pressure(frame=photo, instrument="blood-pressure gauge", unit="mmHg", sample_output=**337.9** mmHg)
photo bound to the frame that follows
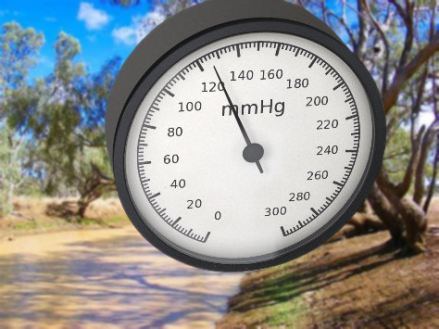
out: **126** mmHg
